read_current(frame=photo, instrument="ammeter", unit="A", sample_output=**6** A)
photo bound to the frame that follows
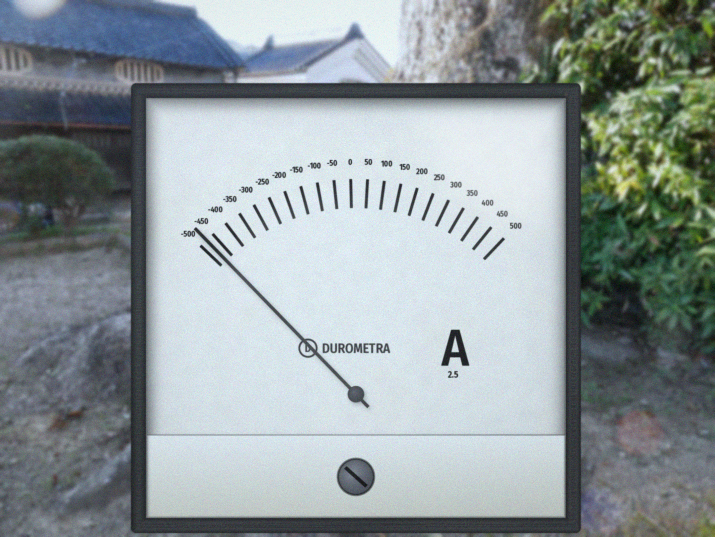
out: **-475** A
